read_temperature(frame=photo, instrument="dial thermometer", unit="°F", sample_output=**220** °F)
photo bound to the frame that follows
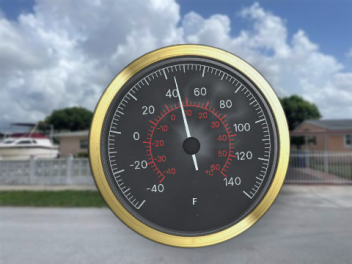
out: **44** °F
